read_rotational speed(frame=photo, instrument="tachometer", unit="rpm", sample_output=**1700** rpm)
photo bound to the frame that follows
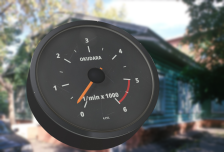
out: **250** rpm
